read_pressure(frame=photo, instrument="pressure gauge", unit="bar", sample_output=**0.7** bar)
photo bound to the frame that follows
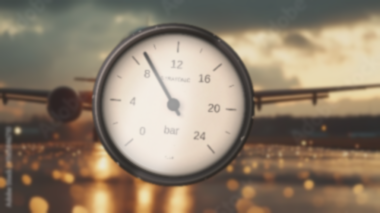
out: **9** bar
